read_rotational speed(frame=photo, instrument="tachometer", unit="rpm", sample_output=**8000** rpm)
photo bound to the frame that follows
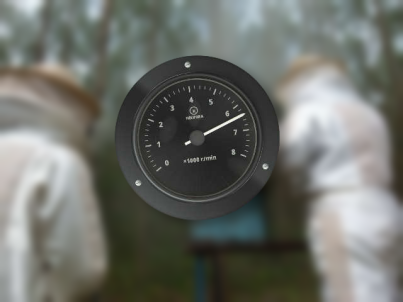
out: **6400** rpm
